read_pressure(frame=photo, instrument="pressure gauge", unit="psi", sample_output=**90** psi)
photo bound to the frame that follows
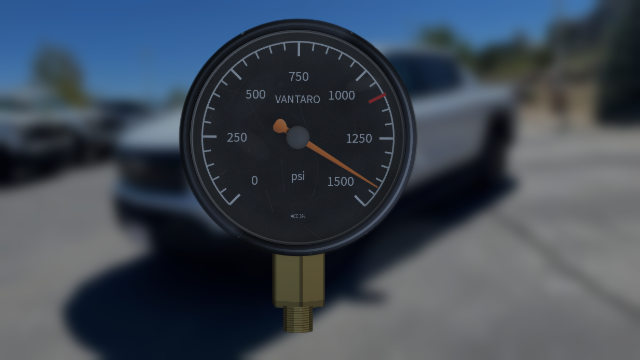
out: **1425** psi
